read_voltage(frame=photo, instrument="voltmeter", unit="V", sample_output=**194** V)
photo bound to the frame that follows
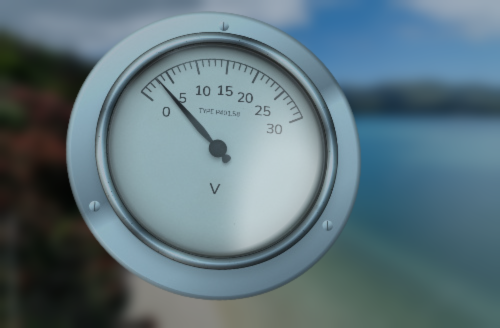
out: **3** V
